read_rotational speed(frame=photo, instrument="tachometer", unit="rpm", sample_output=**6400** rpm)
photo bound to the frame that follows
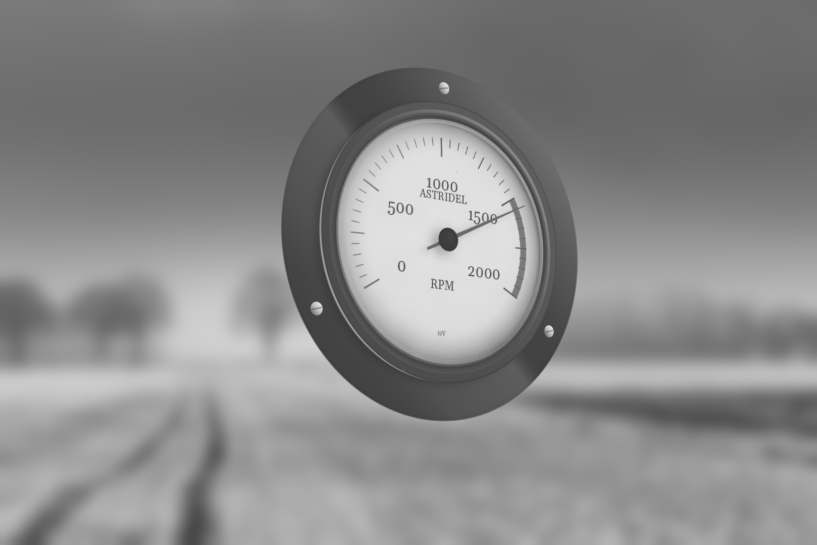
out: **1550** rpm
